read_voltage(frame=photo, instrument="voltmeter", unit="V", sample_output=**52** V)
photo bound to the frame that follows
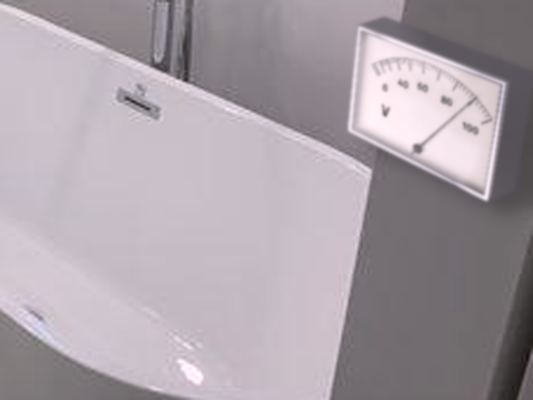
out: **90** V
